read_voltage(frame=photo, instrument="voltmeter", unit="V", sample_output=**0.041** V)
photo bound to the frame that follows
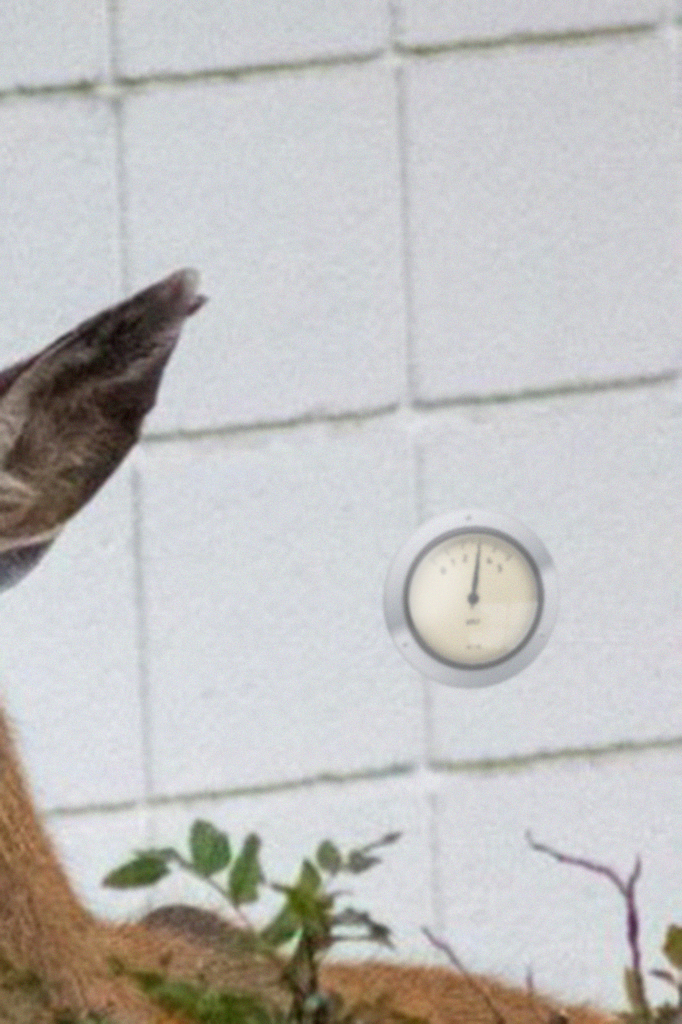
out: **3** V
